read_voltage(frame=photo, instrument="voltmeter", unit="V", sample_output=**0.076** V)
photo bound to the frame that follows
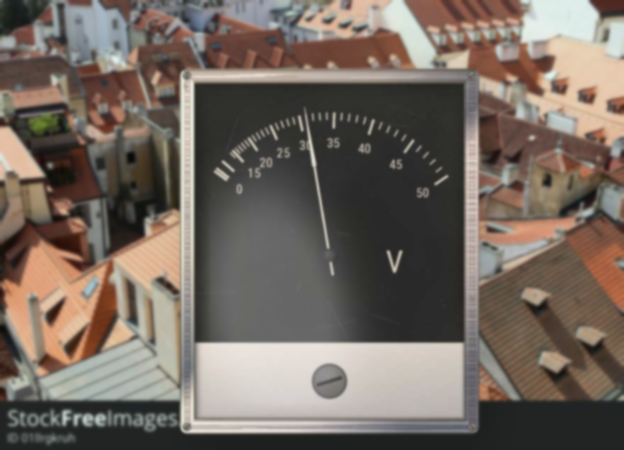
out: **31** V
